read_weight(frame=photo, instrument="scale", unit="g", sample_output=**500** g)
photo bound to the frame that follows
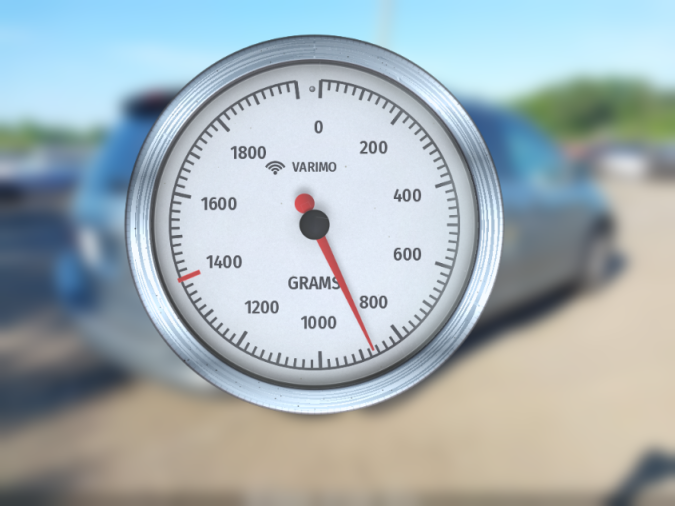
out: **870** g
